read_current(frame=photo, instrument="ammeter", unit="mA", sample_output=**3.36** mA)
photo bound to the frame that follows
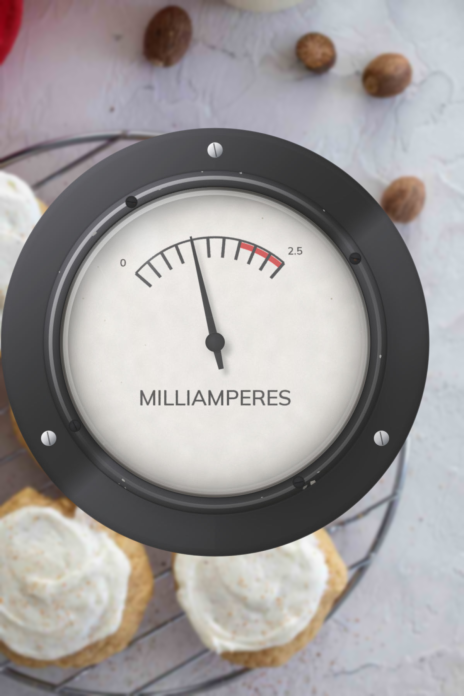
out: **1** mA
